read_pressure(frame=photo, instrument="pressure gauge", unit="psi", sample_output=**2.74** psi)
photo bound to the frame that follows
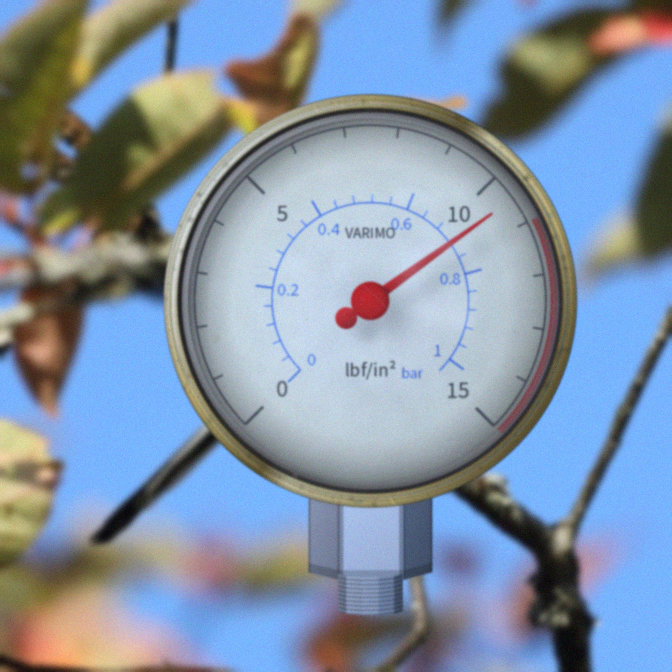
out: **10.5** psi
